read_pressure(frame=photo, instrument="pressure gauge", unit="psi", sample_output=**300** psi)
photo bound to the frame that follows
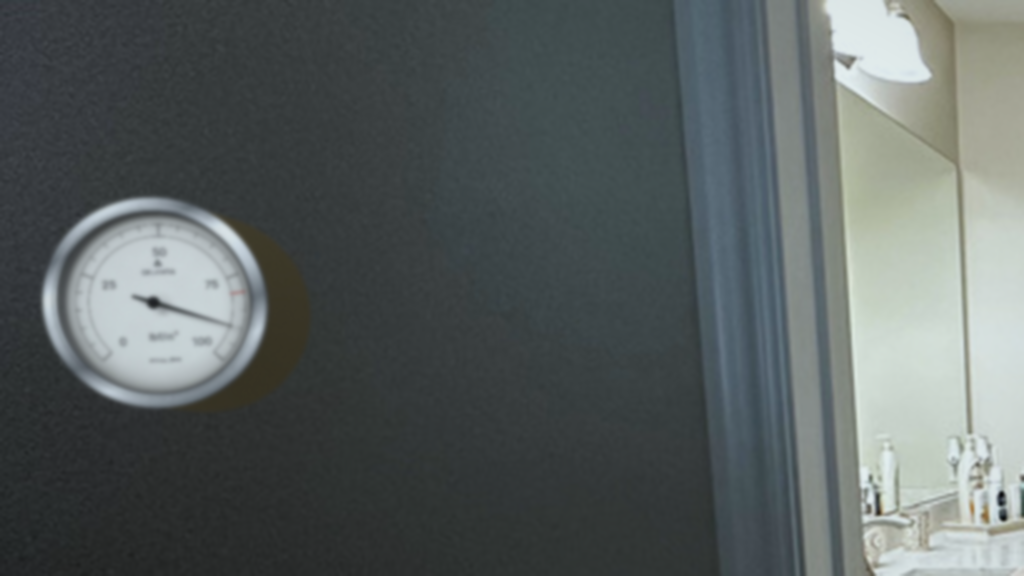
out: **90** psi
